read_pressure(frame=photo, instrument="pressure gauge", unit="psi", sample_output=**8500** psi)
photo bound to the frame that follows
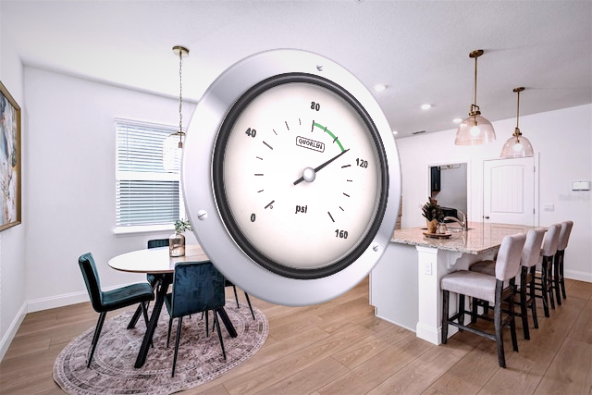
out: **110** psi
